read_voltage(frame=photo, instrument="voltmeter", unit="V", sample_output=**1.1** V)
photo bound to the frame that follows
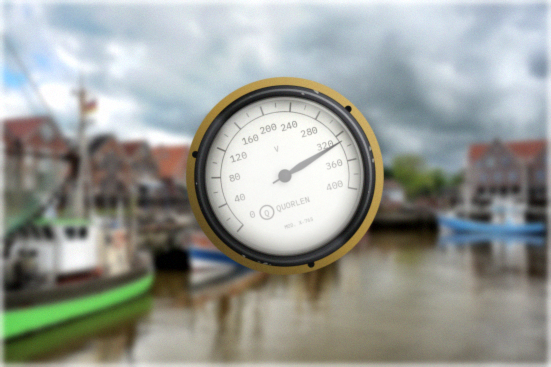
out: **330** V
